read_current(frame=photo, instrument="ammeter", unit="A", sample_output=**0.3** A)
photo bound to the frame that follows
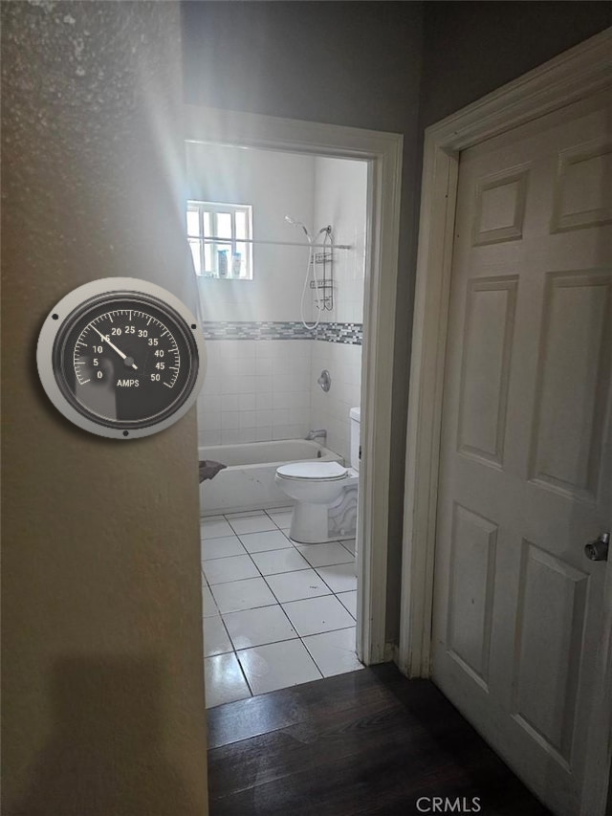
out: **15** A
